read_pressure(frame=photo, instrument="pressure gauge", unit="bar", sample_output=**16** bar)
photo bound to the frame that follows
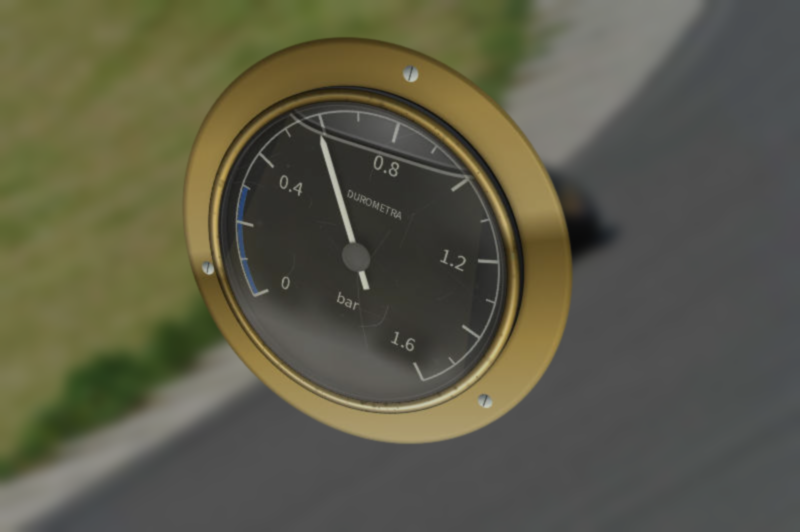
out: **0.6** bar
